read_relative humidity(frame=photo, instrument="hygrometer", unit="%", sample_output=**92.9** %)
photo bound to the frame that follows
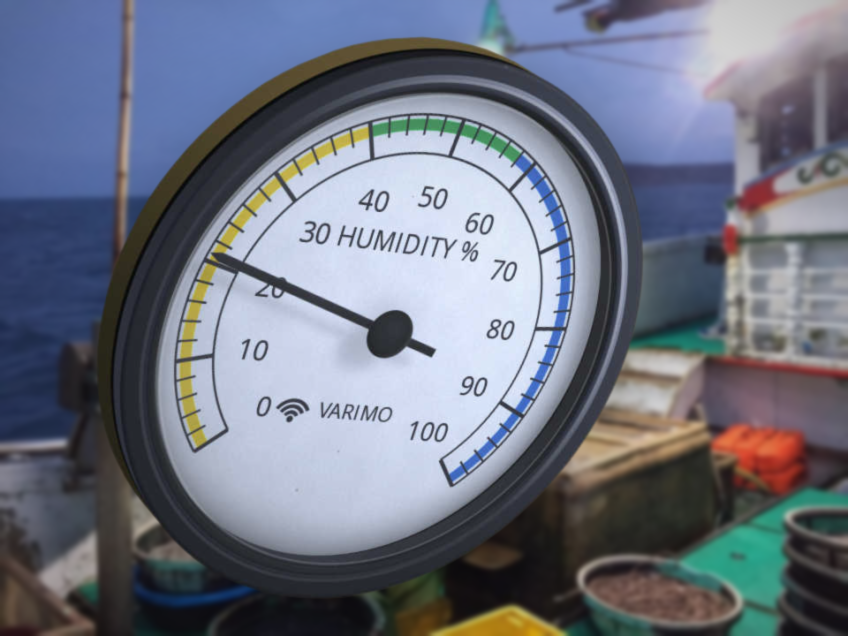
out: **21** %
